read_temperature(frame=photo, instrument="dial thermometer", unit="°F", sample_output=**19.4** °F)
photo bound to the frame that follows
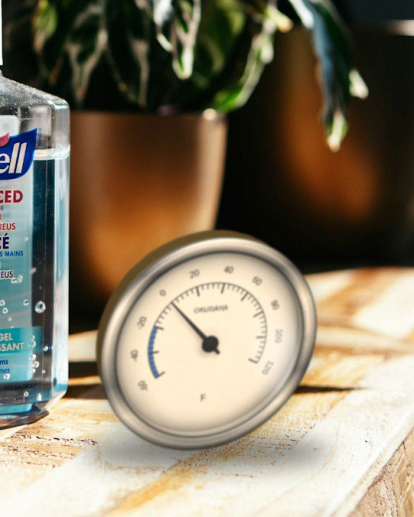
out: **0** °F
